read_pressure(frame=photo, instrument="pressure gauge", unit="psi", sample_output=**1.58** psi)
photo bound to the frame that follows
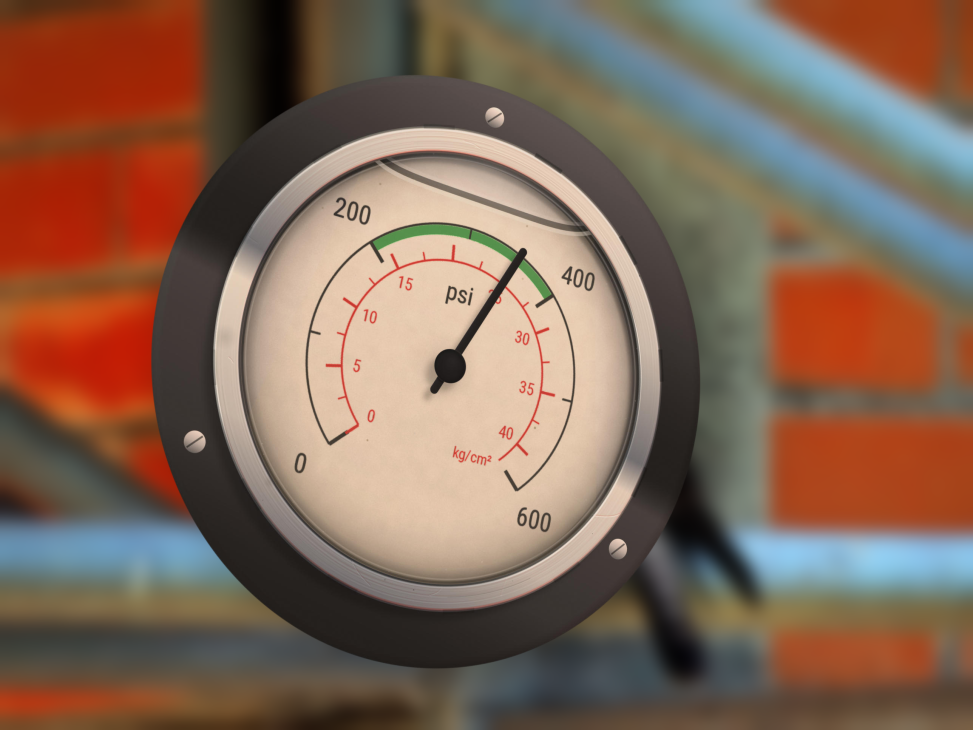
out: **350** psi
